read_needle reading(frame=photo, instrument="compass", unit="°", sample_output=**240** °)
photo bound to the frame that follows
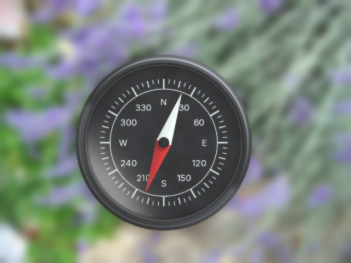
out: **200** °
